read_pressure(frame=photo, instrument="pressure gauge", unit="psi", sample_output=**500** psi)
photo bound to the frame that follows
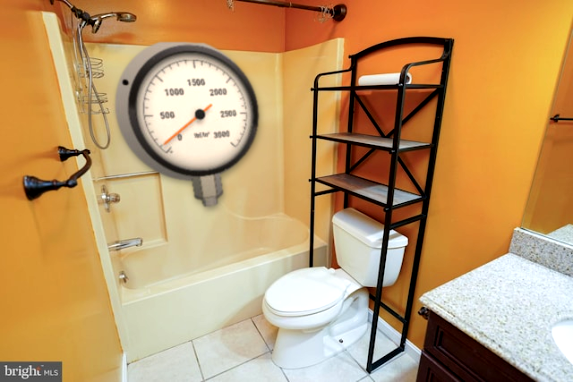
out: **100** psi
